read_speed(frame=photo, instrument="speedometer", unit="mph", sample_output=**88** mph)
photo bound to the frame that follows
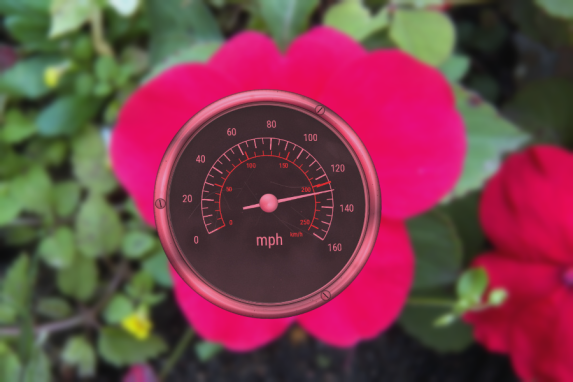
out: **130** mph
